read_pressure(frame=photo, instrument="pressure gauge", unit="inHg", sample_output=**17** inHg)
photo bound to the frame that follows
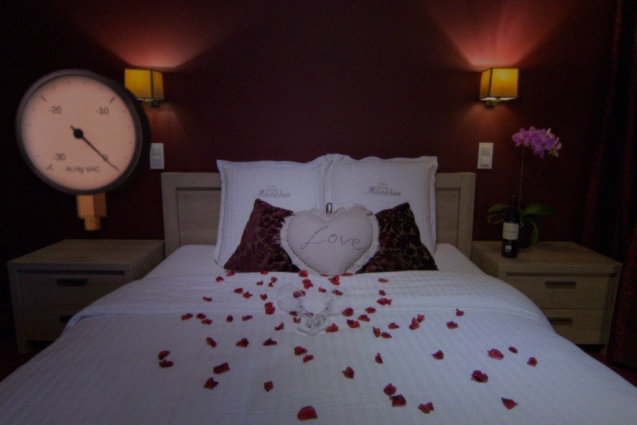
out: **0** inHg
